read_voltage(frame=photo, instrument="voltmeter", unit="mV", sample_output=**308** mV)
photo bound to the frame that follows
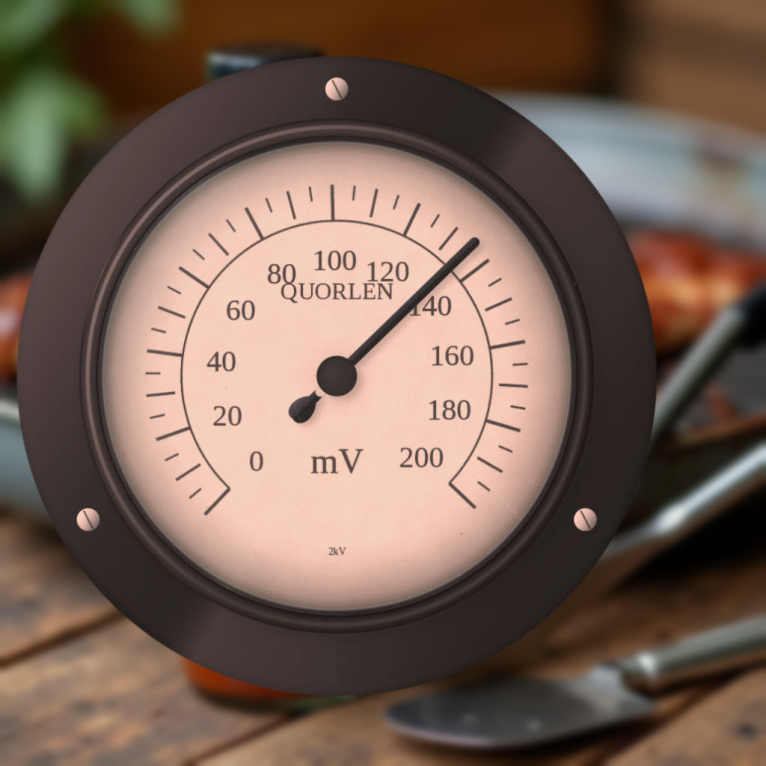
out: **135** mV
